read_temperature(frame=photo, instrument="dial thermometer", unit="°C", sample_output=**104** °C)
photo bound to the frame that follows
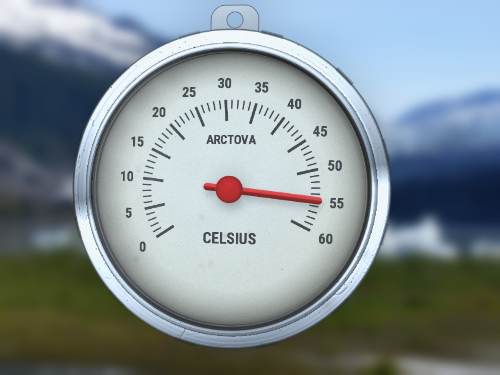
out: **55** °C
